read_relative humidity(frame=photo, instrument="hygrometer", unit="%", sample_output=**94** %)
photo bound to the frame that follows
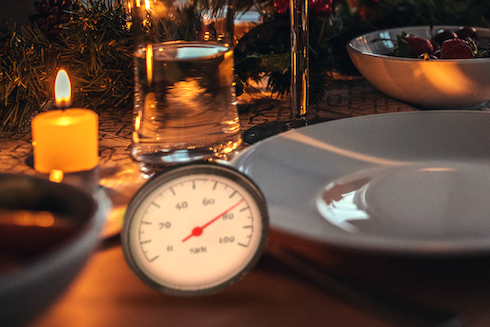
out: **75** %
